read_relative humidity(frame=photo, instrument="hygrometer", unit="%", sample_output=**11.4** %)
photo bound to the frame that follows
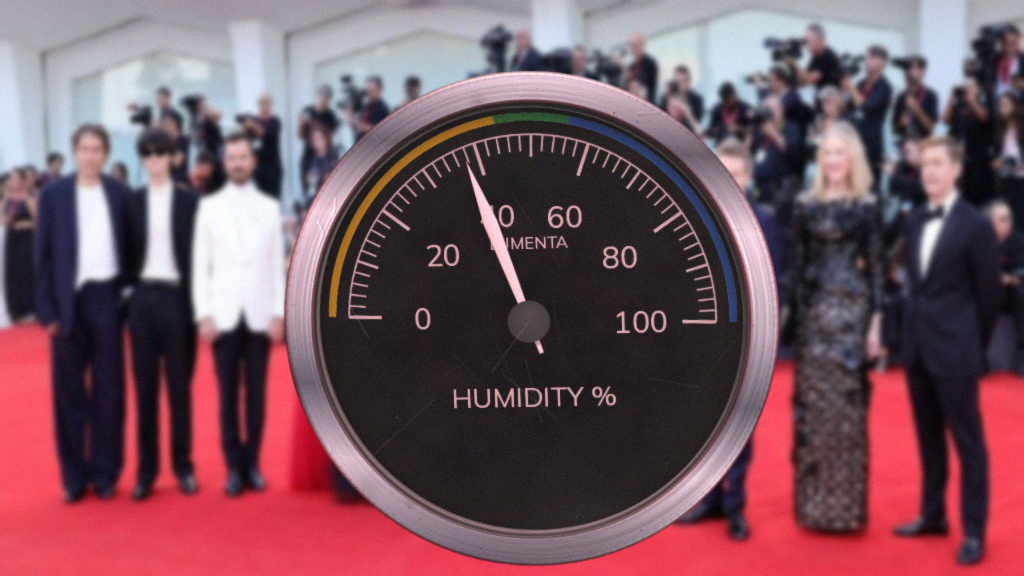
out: **38** %
